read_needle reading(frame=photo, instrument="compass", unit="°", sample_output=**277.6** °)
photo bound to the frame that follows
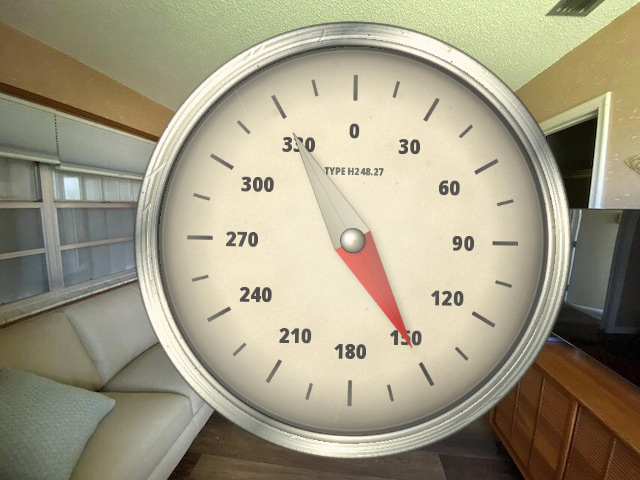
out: **150** °
